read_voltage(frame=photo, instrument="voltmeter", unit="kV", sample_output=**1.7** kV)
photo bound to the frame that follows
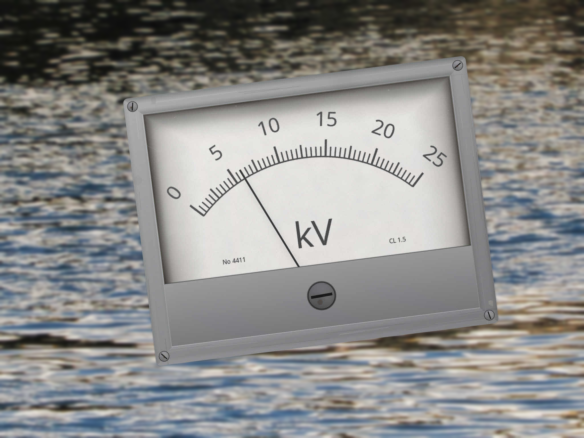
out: **6** kV
